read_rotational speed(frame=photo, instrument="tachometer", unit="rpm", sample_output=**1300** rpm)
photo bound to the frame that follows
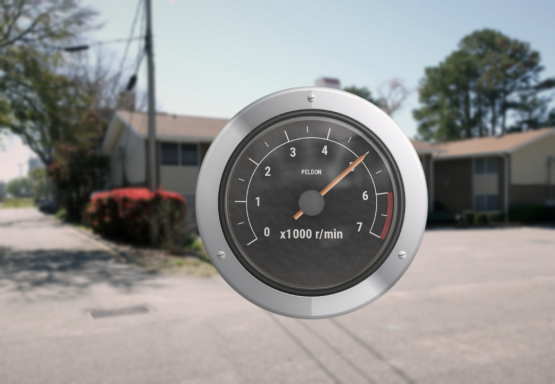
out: **5000** rpm
